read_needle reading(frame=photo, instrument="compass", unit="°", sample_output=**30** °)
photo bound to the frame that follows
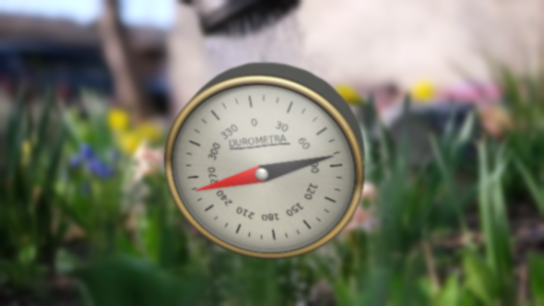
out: **260** °
